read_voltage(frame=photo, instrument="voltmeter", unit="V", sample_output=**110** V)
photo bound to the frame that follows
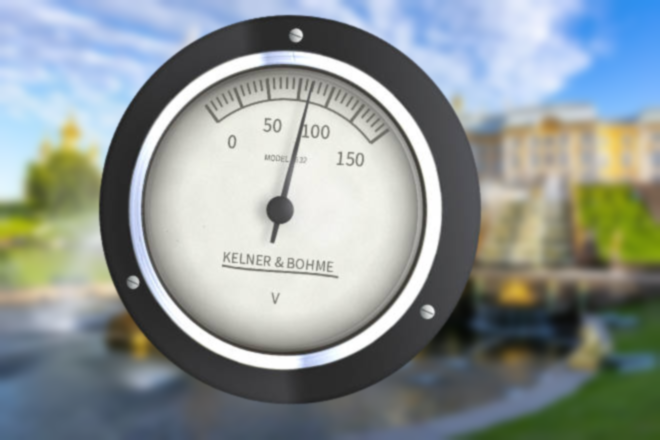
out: **85** V
